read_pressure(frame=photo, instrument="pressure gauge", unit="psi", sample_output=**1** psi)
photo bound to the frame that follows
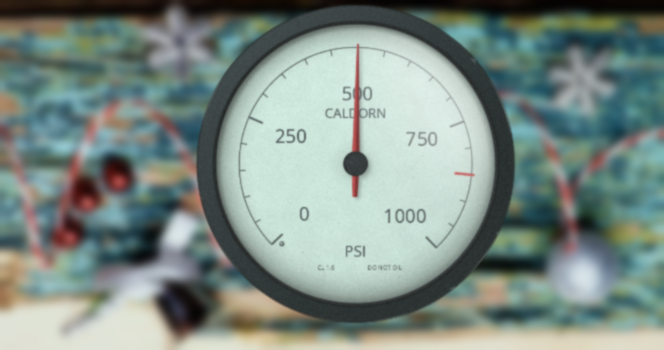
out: **500** psi
